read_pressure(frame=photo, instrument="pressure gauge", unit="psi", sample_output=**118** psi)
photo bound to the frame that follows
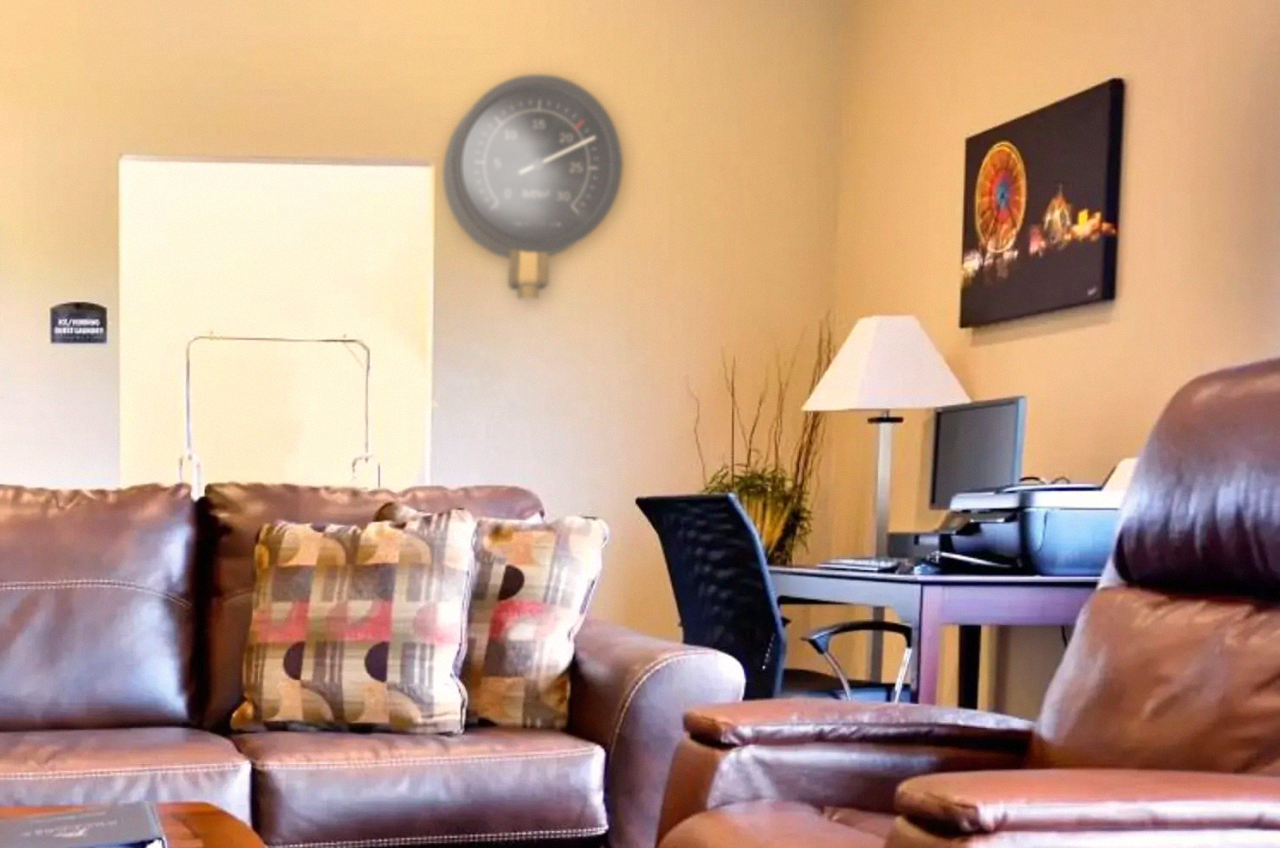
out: **22** psi
